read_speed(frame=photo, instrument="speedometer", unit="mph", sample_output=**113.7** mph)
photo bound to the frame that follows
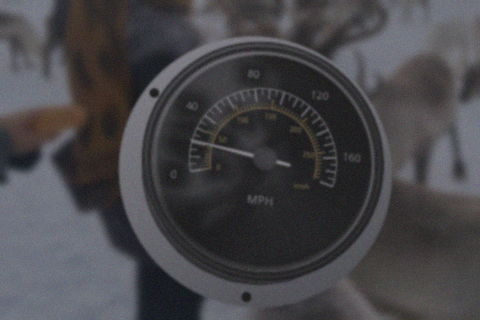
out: **20** mph
